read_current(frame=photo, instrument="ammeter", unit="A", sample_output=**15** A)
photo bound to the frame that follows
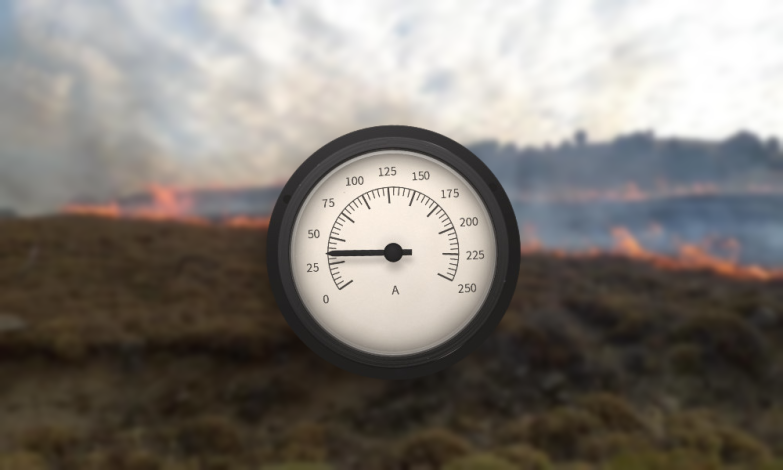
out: **35** A
